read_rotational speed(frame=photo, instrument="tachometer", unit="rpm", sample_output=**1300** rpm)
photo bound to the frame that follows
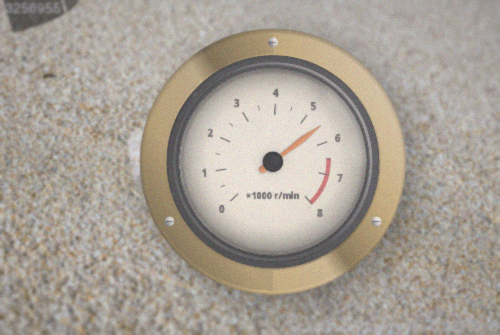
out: **5500** rpm
